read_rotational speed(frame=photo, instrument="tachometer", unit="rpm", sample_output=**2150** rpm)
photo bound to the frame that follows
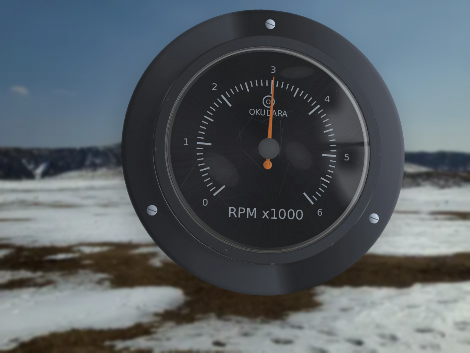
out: **3000** rpm
